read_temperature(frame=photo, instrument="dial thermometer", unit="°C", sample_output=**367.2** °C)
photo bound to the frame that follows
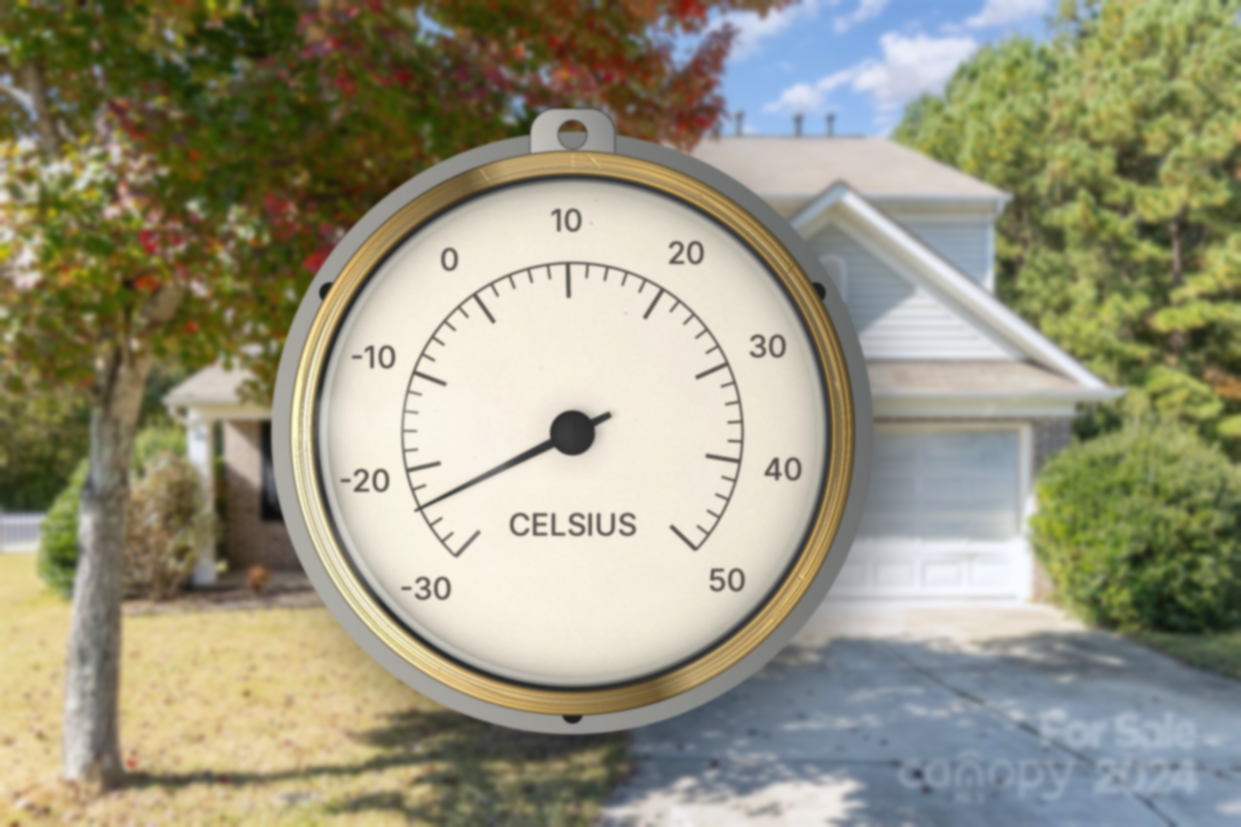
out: **-24** °C
